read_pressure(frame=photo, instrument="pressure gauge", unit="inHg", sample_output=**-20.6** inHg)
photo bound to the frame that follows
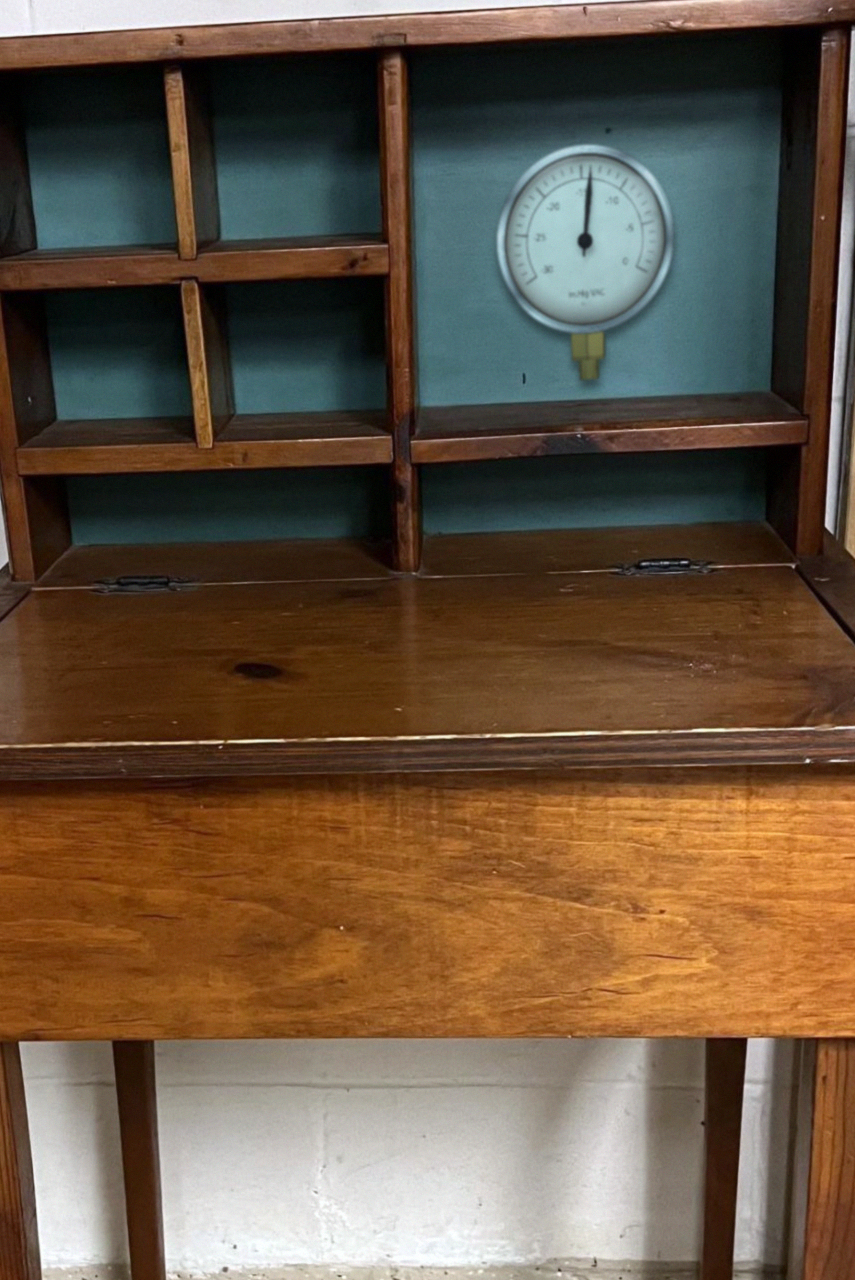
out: **-14** inHg
